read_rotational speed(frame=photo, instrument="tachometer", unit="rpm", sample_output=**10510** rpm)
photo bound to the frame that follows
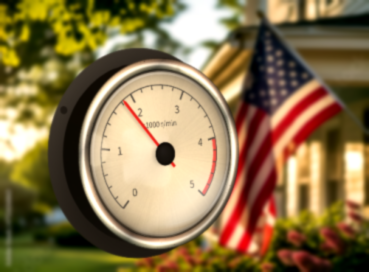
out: **1800** rpm
